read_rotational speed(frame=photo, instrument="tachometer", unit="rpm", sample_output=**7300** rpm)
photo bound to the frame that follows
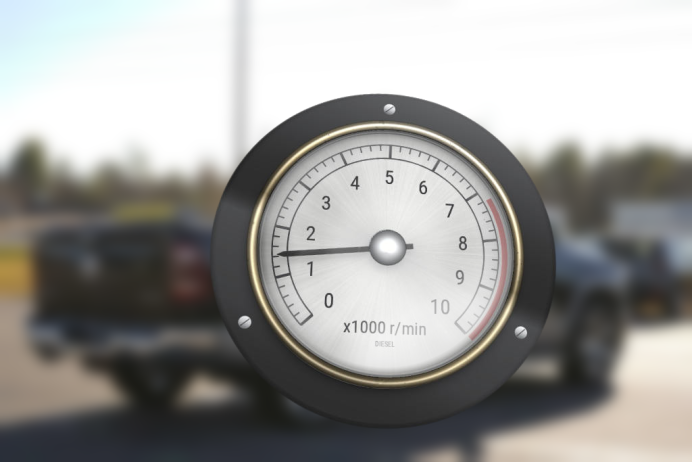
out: **1400** rpm
